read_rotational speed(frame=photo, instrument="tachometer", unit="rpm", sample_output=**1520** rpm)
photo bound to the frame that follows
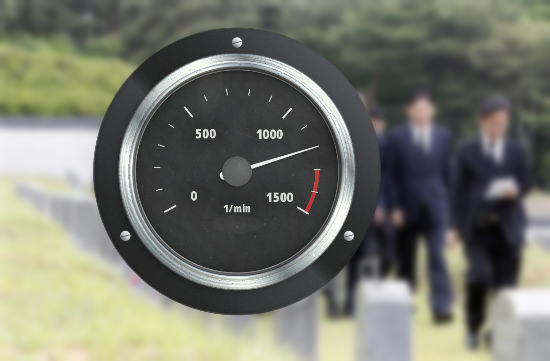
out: **1200** rpm
